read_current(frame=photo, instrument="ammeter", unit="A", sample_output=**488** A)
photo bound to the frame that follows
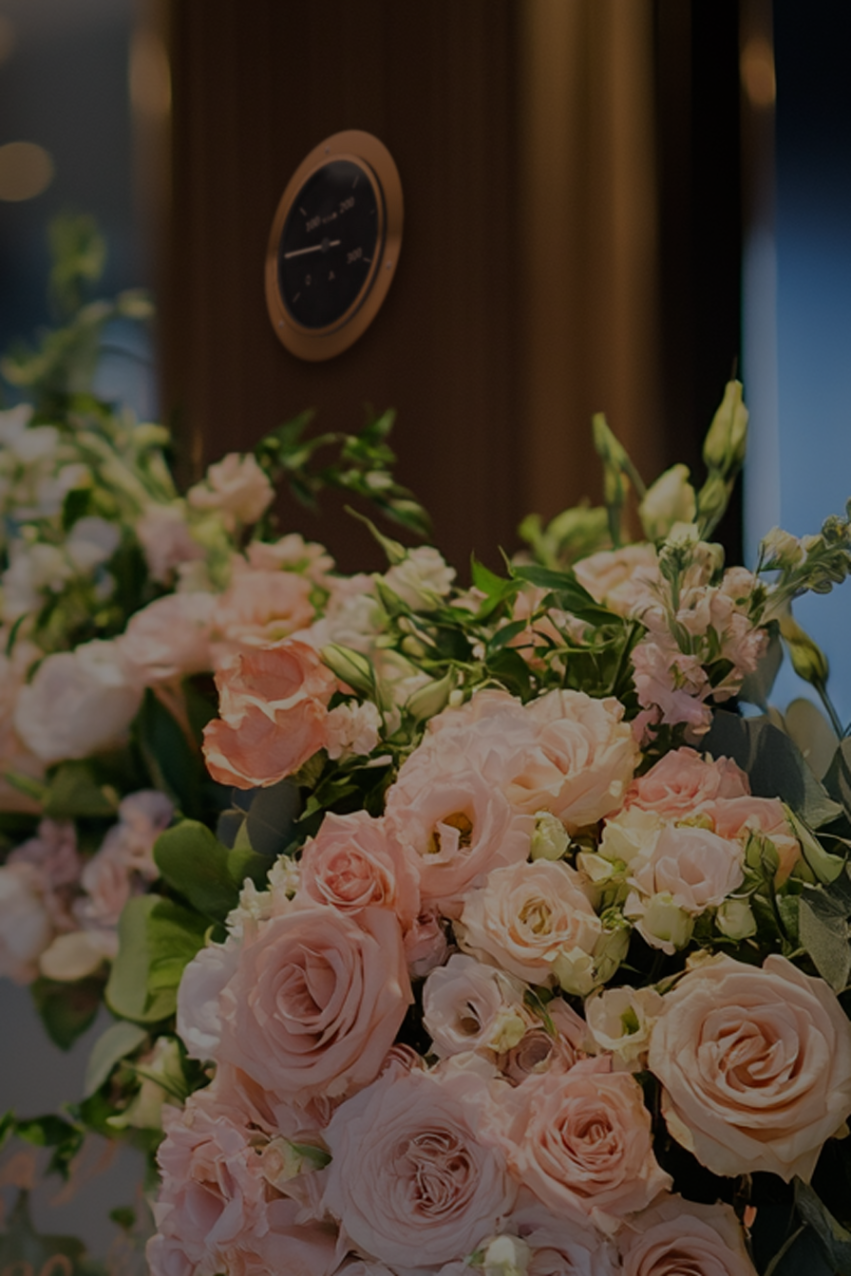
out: **50** A
